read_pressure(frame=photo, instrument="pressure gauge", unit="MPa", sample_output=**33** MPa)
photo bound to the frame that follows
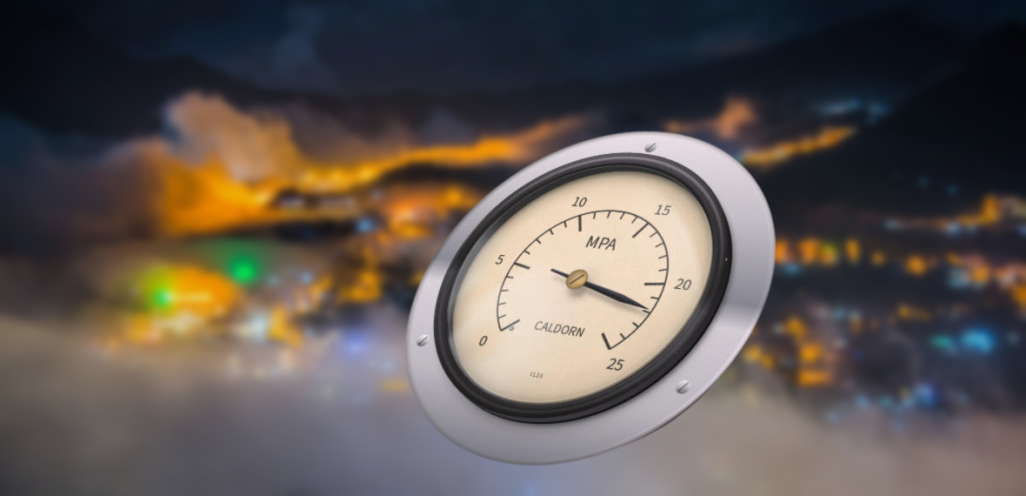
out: **22** MPa
